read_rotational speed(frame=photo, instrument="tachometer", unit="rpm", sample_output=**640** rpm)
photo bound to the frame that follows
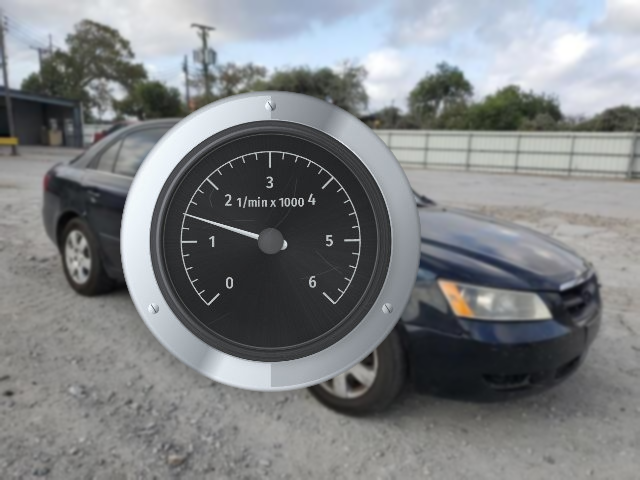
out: **1400** rpm
